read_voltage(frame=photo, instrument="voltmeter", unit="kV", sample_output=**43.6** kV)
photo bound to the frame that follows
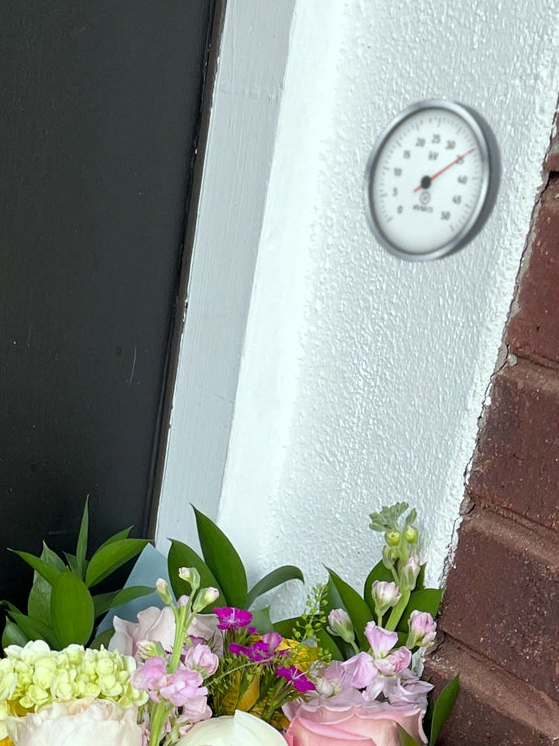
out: **35** kV
